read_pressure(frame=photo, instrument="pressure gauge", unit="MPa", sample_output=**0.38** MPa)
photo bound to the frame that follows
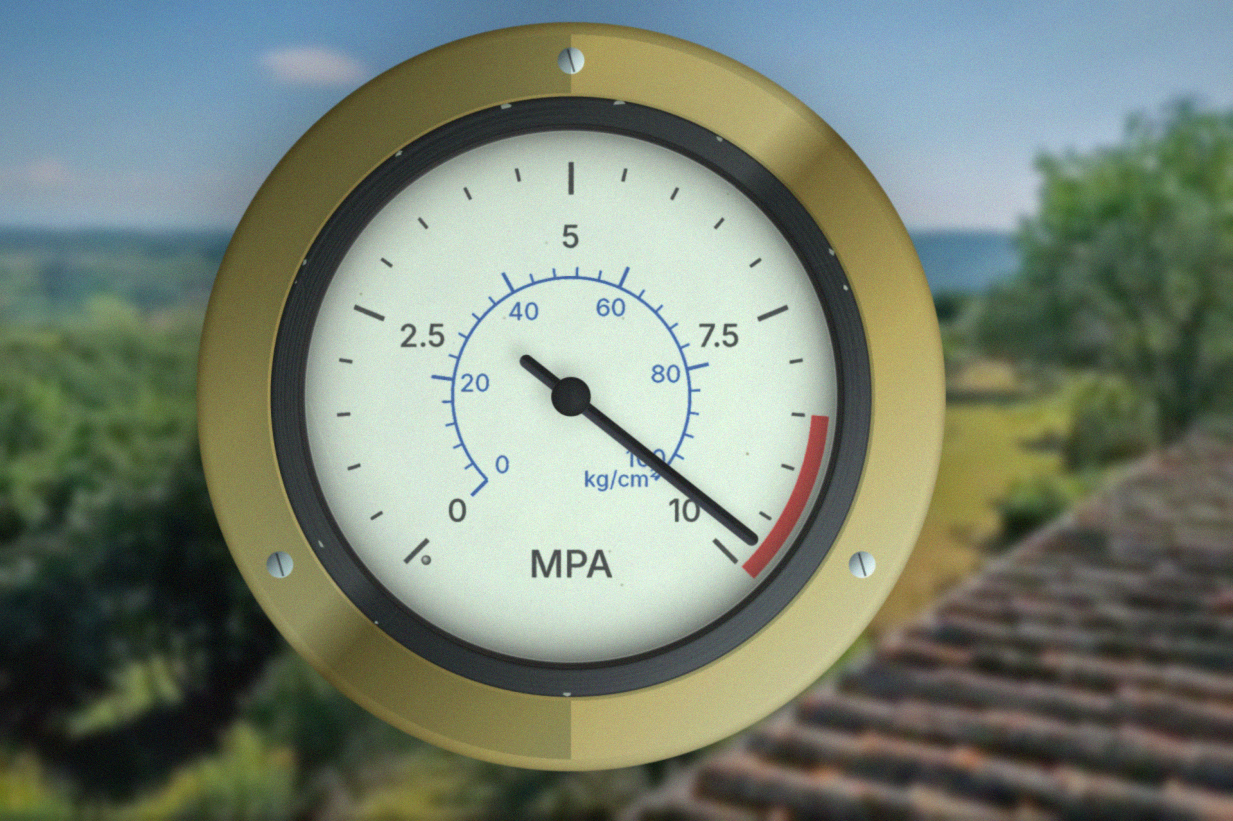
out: **9.75** MPa
